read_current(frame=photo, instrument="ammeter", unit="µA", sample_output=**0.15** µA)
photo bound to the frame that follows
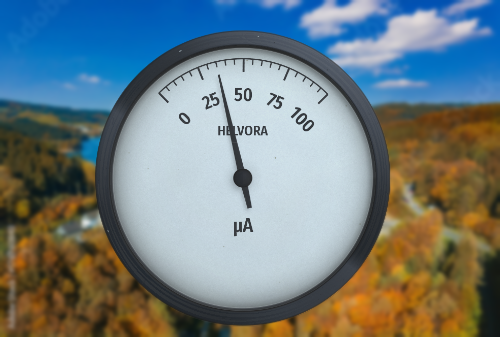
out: **35** µA
